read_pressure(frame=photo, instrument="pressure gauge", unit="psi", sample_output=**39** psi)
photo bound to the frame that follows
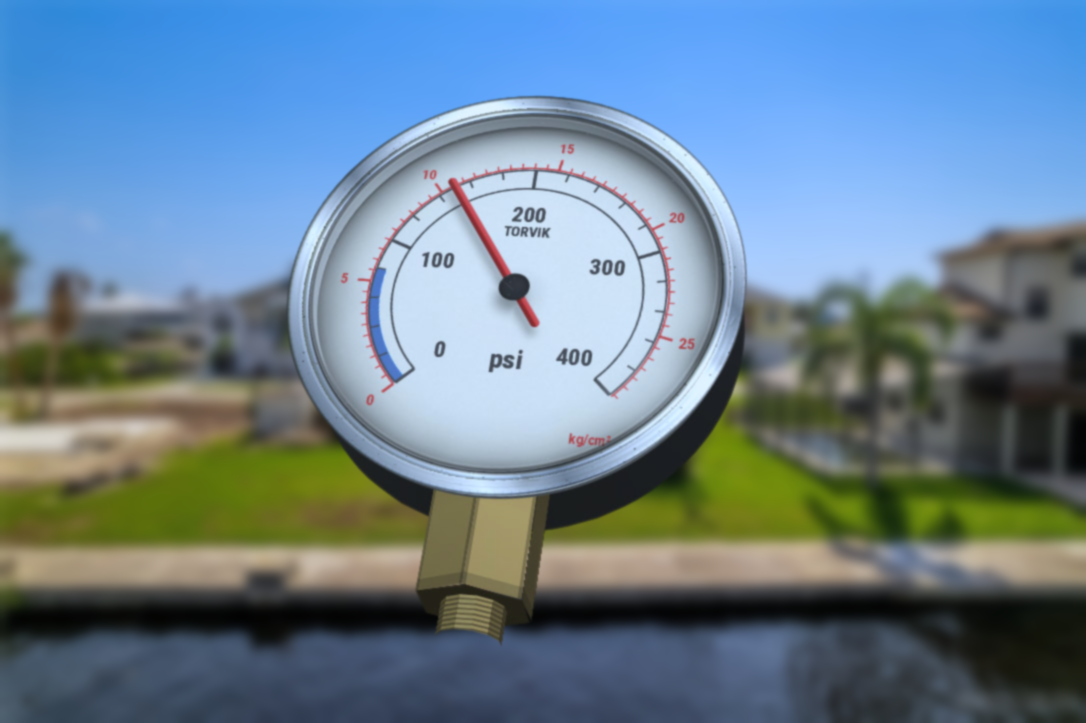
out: **150** psi
